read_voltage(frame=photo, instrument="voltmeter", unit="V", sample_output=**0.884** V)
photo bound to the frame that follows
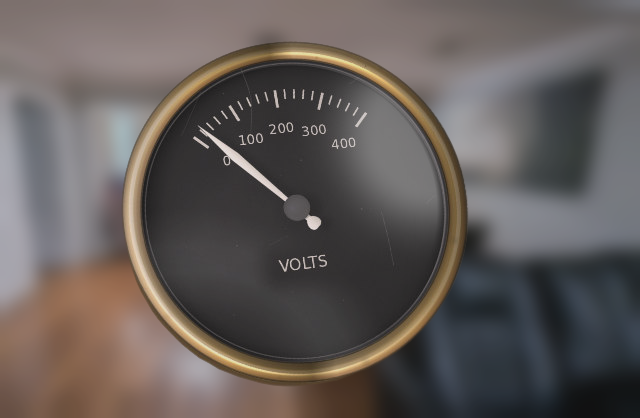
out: **20** V
